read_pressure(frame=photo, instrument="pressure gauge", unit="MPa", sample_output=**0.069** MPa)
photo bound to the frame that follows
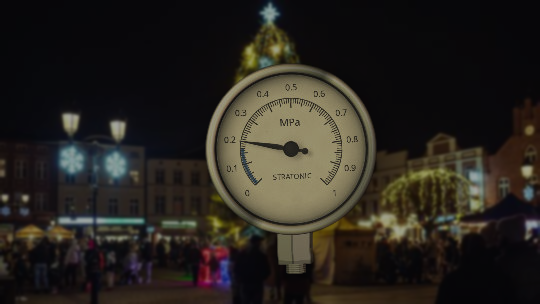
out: **0.2** MPa
